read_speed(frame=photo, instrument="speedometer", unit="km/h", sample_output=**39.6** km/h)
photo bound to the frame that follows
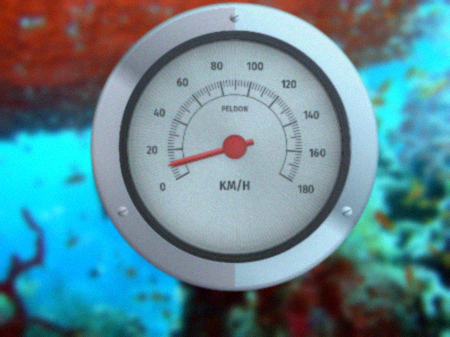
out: **10** km/h
